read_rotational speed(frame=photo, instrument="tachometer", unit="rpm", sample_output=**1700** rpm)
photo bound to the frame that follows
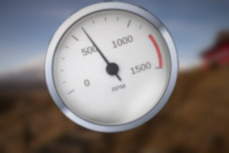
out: **600** rpm
